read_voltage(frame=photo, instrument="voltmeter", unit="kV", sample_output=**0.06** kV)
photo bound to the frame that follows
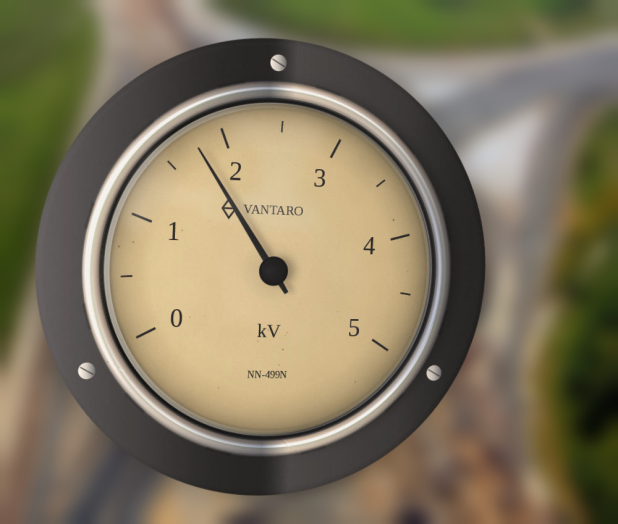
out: **1.75** kV
